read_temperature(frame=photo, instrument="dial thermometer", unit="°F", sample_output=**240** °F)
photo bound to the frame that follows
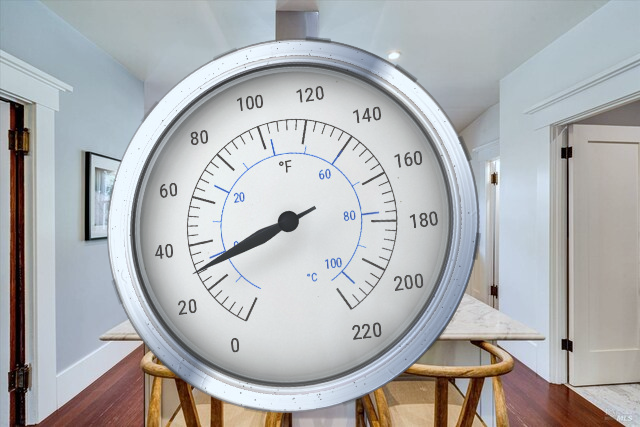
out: **28** °F
